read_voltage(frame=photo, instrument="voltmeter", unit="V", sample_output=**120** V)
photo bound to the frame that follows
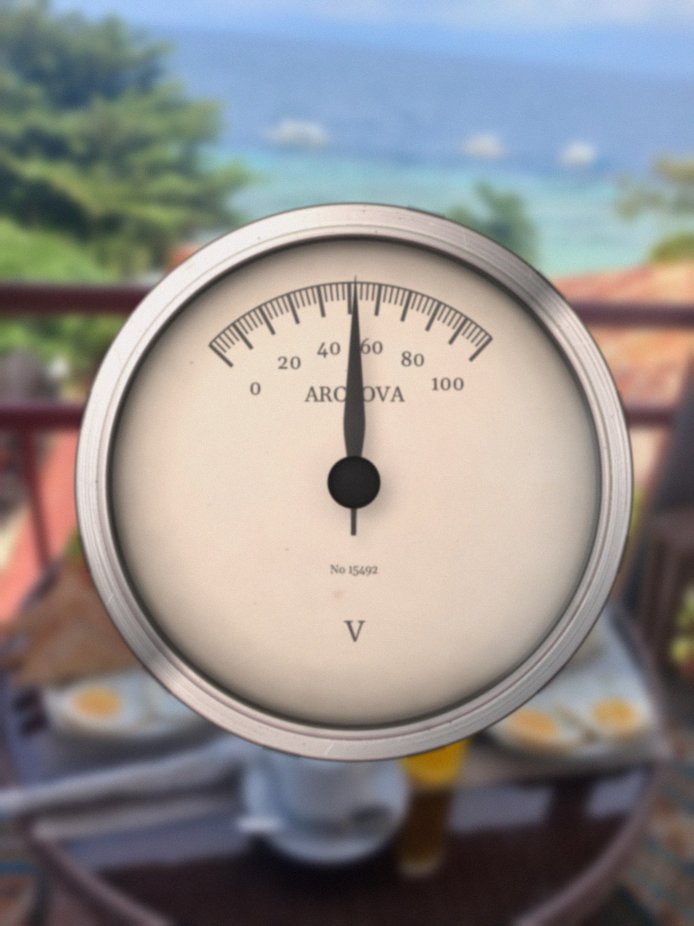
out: **52** V
